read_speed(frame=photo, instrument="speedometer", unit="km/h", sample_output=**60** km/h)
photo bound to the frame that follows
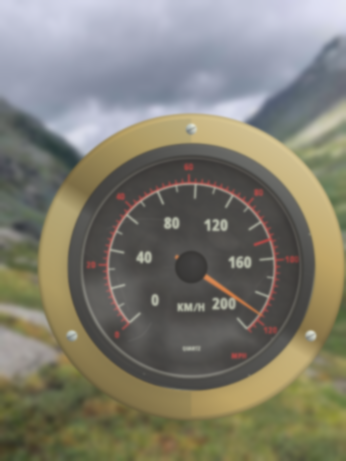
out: **190** km/h
